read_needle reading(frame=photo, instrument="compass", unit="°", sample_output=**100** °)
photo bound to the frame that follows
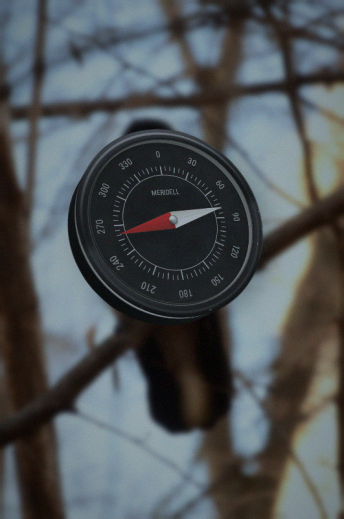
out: **260** °
